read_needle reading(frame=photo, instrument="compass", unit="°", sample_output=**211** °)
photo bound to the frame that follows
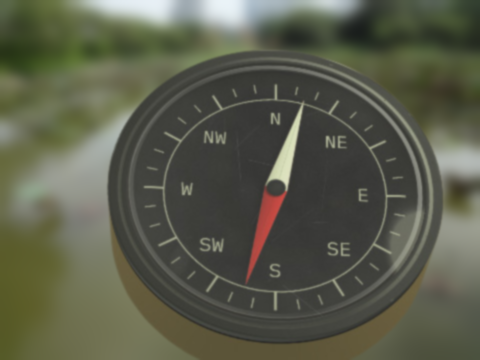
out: **195** °
